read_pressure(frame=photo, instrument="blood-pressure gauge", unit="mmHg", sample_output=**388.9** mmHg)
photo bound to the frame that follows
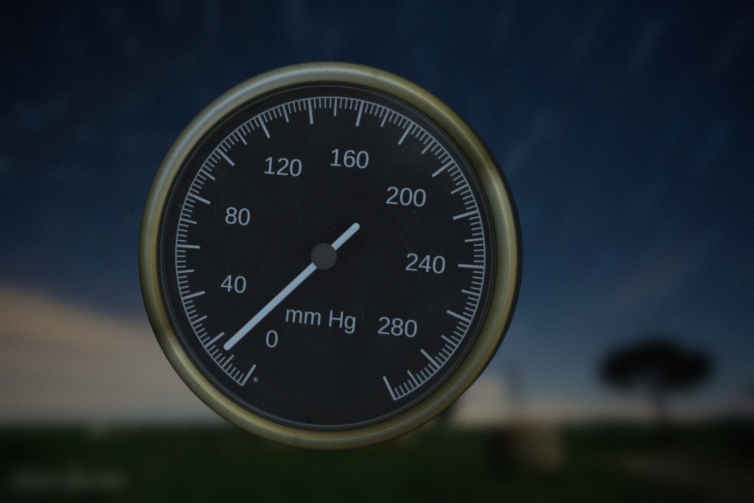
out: **14** mmHg
